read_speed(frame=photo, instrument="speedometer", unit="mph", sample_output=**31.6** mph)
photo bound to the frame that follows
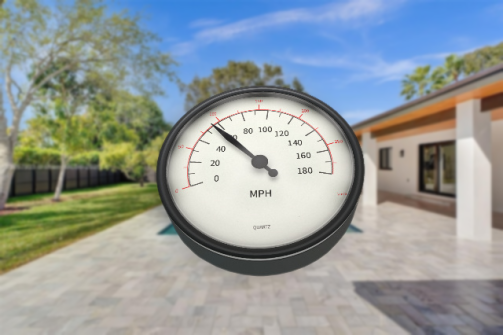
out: **55** mph
